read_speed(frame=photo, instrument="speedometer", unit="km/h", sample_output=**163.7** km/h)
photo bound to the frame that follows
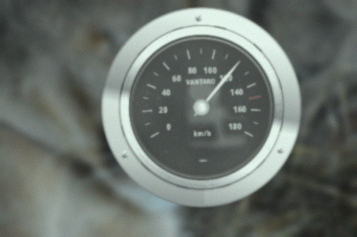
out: **120** km/h
